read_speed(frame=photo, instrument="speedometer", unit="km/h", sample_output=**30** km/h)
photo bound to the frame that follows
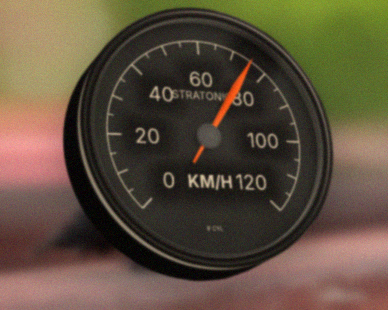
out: **75** km/h
